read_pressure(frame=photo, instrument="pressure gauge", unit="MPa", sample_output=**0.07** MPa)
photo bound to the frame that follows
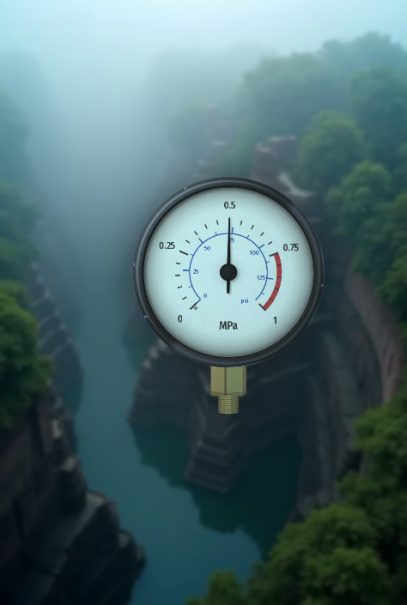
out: **0.5** MPa
